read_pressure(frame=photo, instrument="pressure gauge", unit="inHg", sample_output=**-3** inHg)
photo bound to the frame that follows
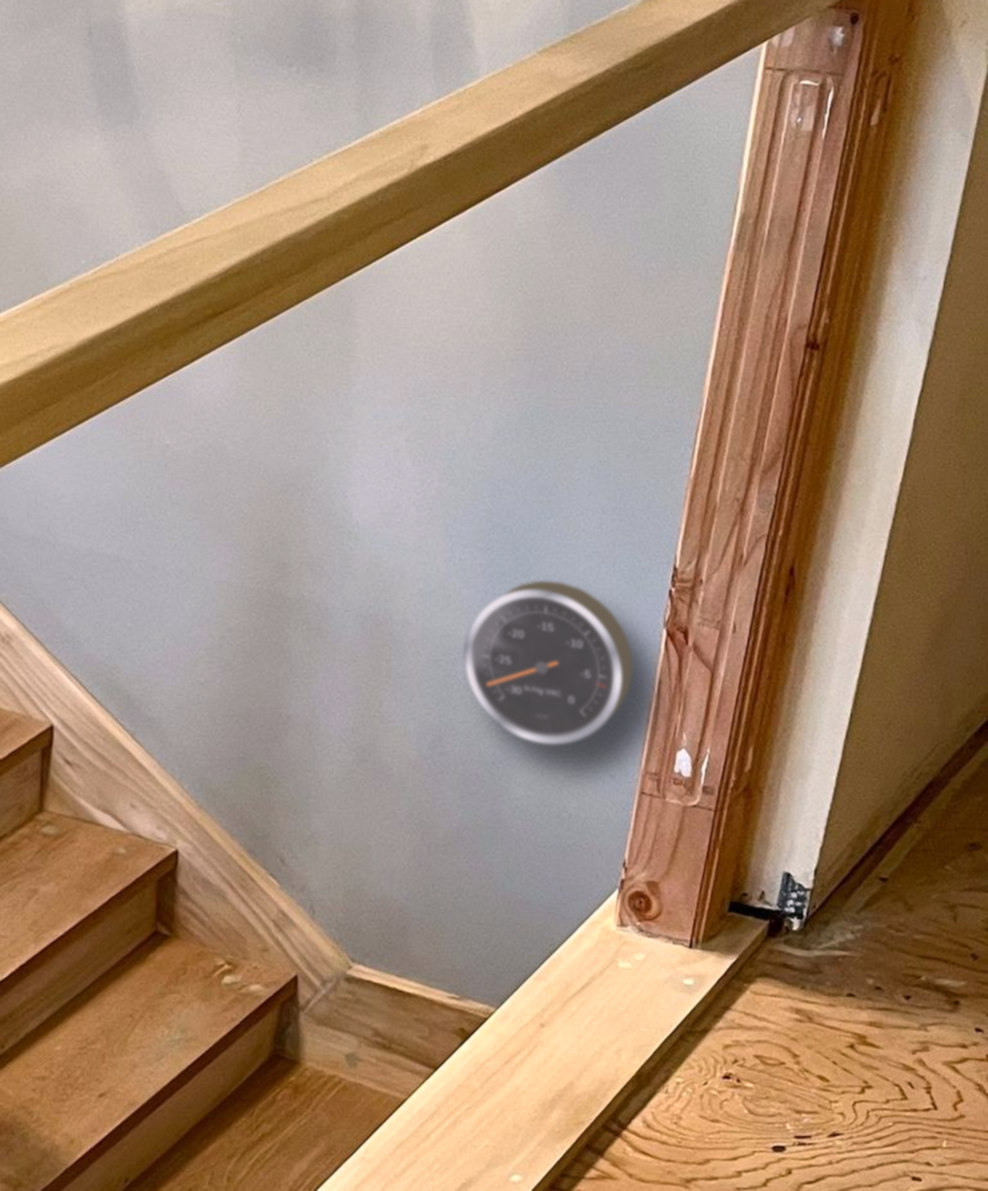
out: **-28** inHg
